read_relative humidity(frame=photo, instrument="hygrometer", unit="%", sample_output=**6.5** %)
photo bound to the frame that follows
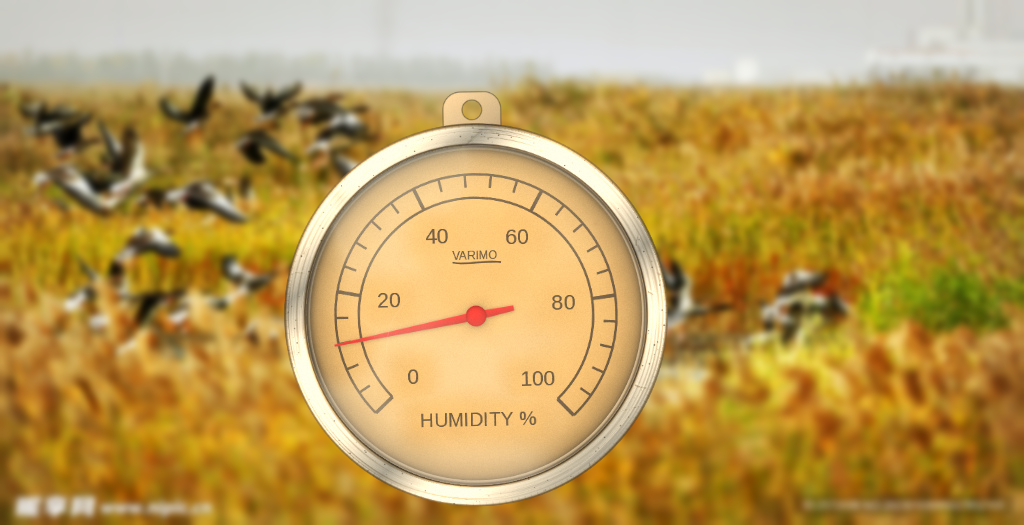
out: **12** %
